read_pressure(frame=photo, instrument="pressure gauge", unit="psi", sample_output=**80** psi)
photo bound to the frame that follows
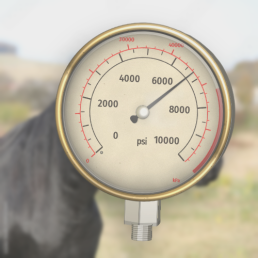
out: **6750** psi
